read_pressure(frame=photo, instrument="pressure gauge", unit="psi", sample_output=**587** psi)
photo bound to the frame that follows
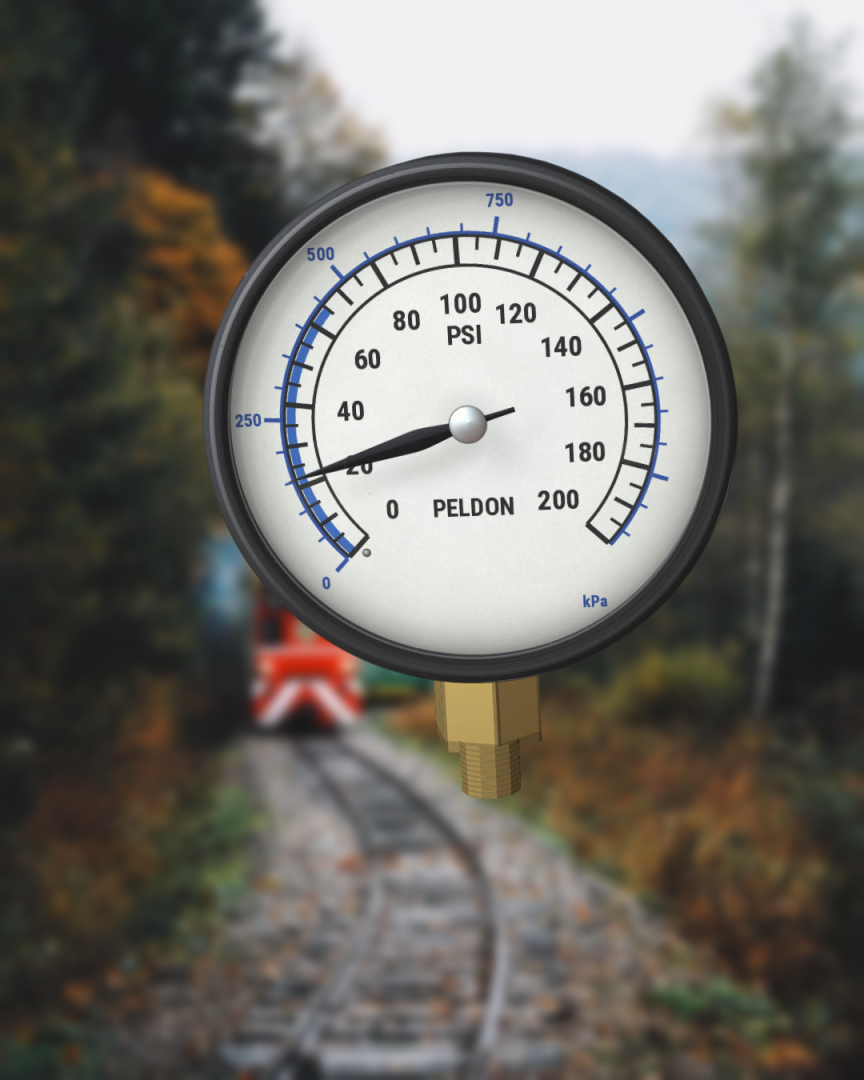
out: **22.5** psi
